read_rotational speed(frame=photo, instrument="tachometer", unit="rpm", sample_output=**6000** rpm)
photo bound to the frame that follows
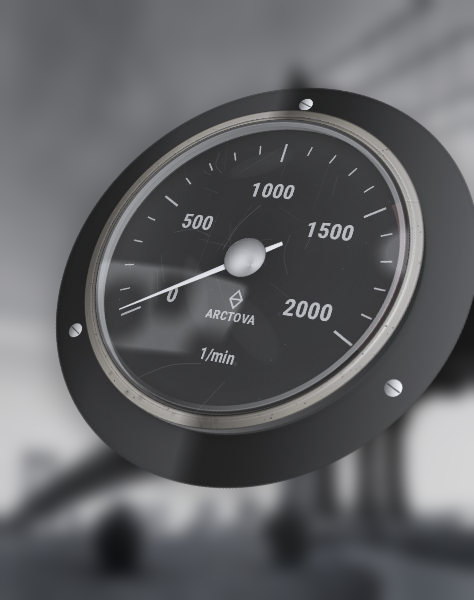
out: **0** rpm
